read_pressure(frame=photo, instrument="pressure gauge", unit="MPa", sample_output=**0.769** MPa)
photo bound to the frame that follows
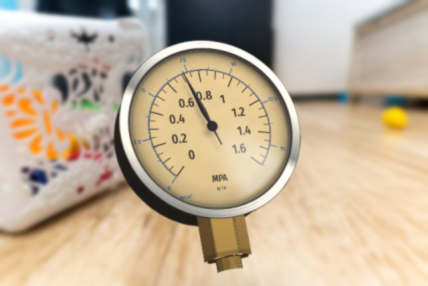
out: **0.7** MPa
